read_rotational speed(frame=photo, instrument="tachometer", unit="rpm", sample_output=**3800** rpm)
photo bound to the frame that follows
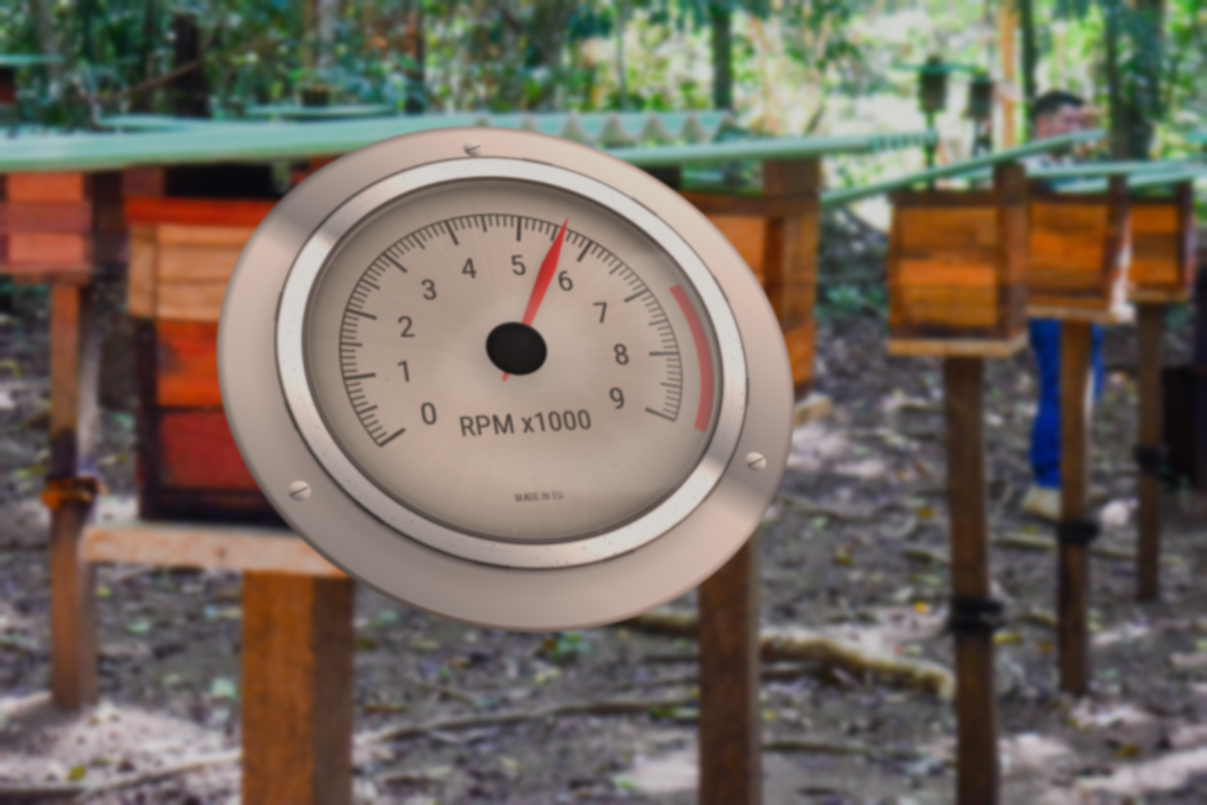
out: **5600** rpm
